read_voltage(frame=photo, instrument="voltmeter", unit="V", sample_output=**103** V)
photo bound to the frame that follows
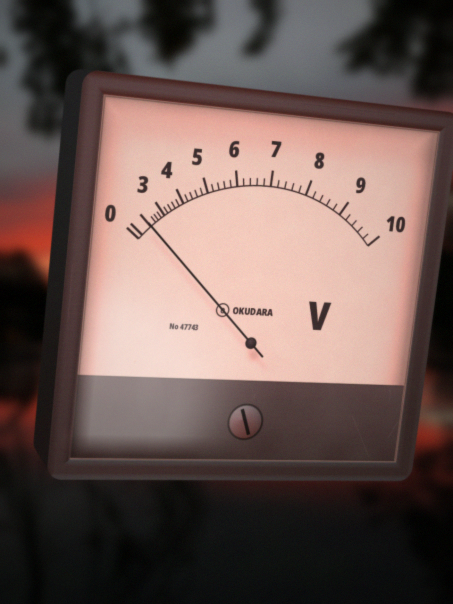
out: **2** V
